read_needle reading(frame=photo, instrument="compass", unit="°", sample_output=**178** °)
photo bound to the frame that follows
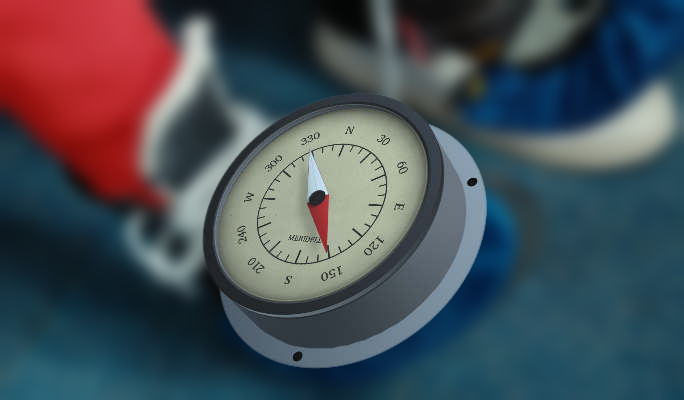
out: **150** °
